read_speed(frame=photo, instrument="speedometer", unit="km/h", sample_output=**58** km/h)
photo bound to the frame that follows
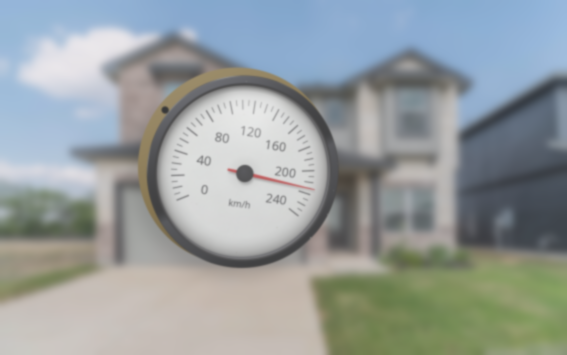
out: **215** km/h
